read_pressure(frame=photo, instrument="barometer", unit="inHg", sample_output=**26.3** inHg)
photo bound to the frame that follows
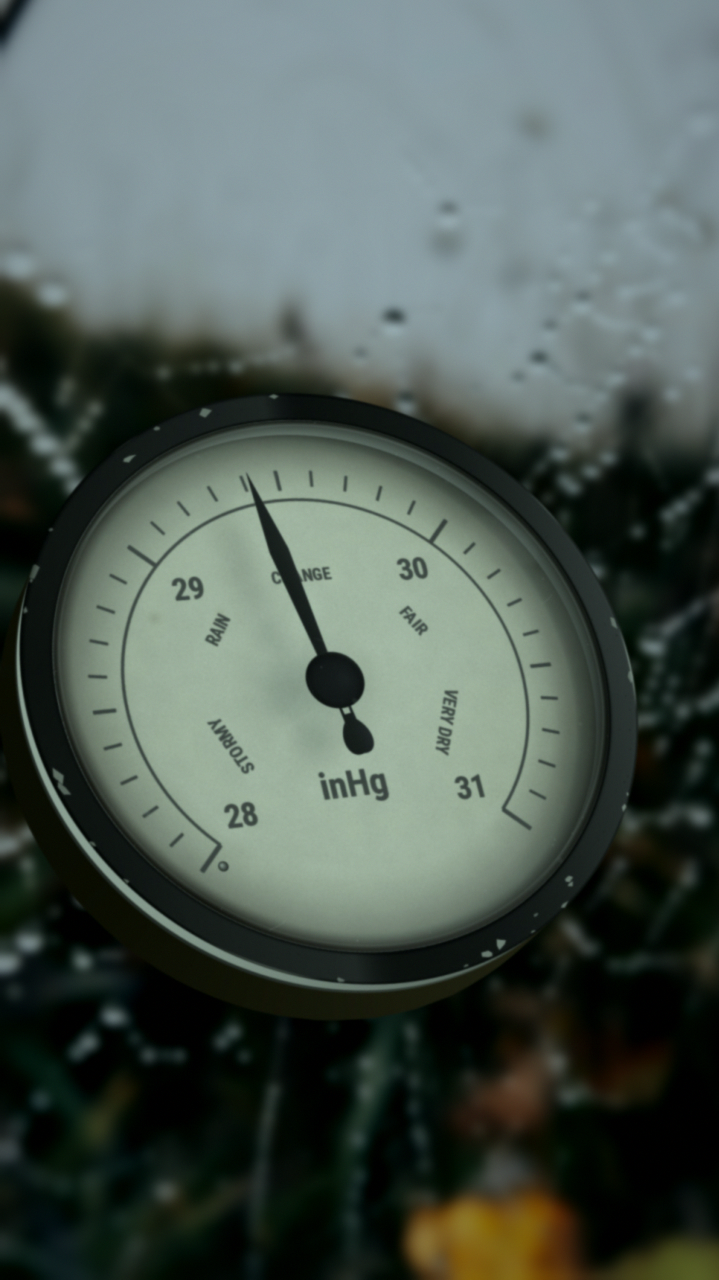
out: **29.4** inHg
